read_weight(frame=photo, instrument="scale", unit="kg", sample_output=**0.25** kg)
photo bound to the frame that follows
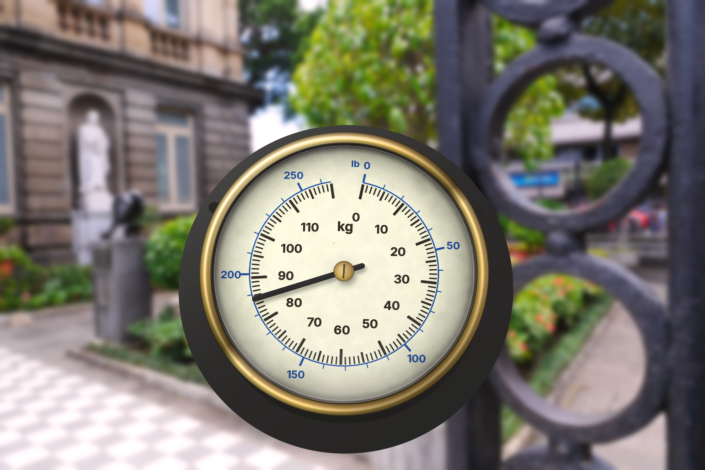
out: **85** kg
